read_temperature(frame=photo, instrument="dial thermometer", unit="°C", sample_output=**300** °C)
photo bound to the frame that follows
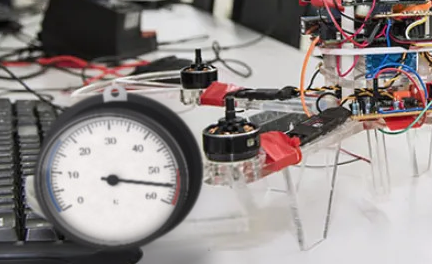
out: **55** °C
